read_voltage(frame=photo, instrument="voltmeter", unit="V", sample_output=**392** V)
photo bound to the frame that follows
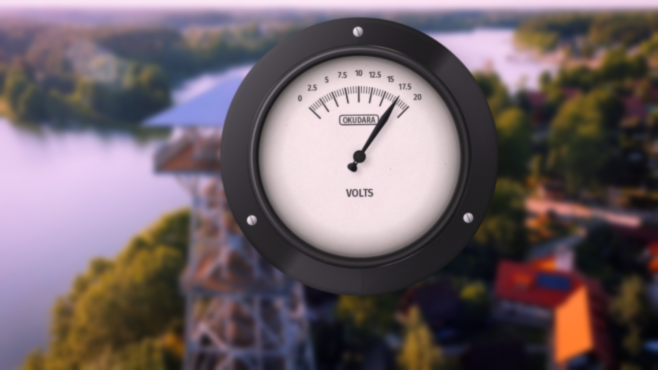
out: **17.5** V
